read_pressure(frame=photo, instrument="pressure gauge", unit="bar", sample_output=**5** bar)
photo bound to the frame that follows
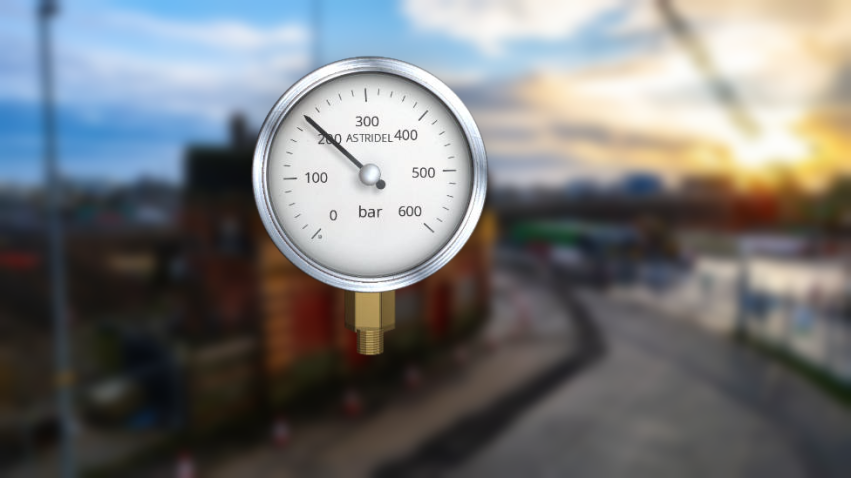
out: **200** bar
